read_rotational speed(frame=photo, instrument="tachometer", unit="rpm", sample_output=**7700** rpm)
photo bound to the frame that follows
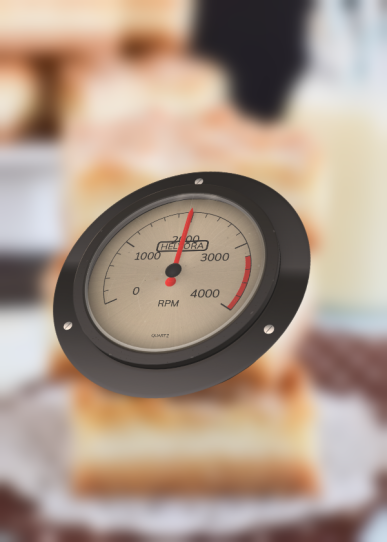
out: **2000** rpm
